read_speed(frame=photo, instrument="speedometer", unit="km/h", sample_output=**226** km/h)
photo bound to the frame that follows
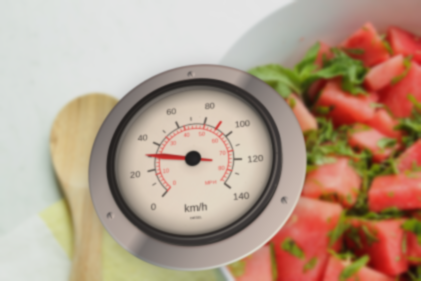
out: **30** km/h
